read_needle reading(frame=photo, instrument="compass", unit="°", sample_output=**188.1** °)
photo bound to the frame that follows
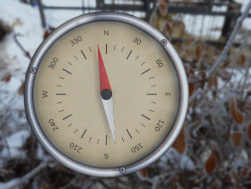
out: **350** °
